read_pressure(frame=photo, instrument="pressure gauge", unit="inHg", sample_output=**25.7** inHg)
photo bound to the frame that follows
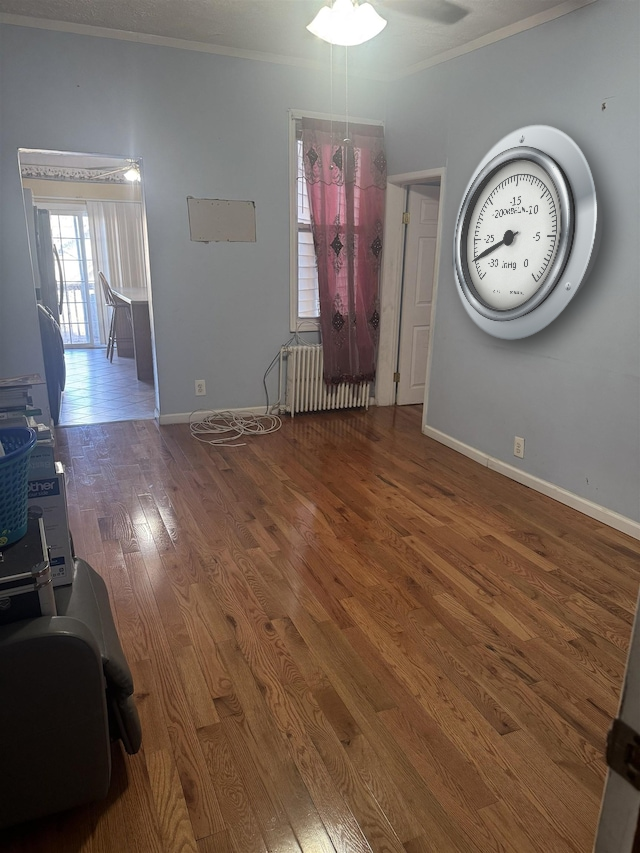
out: **-27.5** inHg
